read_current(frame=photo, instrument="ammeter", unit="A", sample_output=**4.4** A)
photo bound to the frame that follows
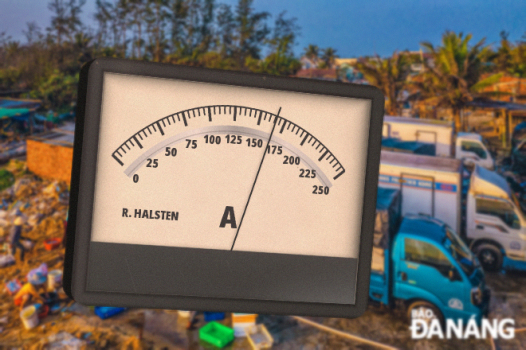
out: **165** A
